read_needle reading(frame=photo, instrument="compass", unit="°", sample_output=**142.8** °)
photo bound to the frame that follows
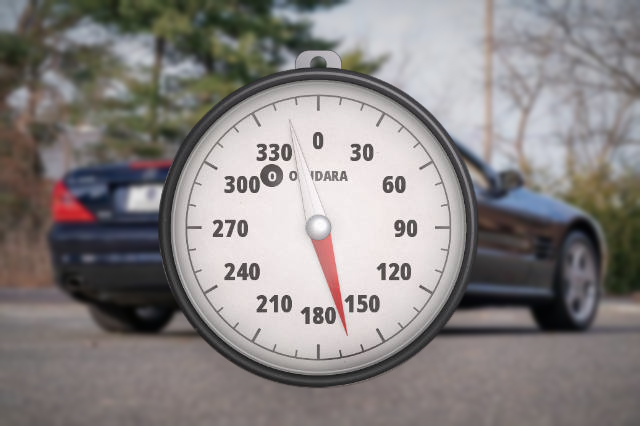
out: **165** °
